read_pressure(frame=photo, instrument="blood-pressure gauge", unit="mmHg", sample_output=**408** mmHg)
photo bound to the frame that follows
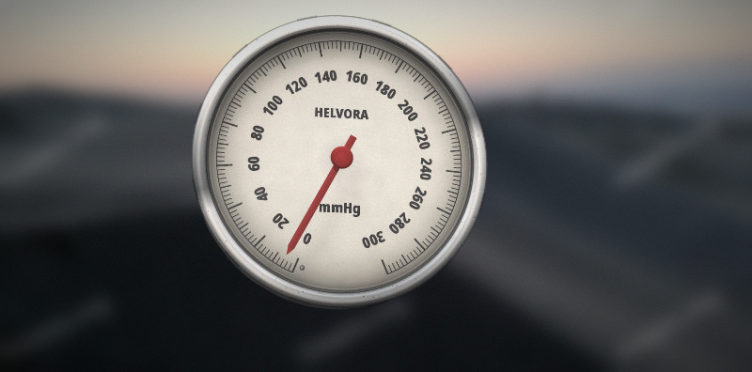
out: **6** mmHg
